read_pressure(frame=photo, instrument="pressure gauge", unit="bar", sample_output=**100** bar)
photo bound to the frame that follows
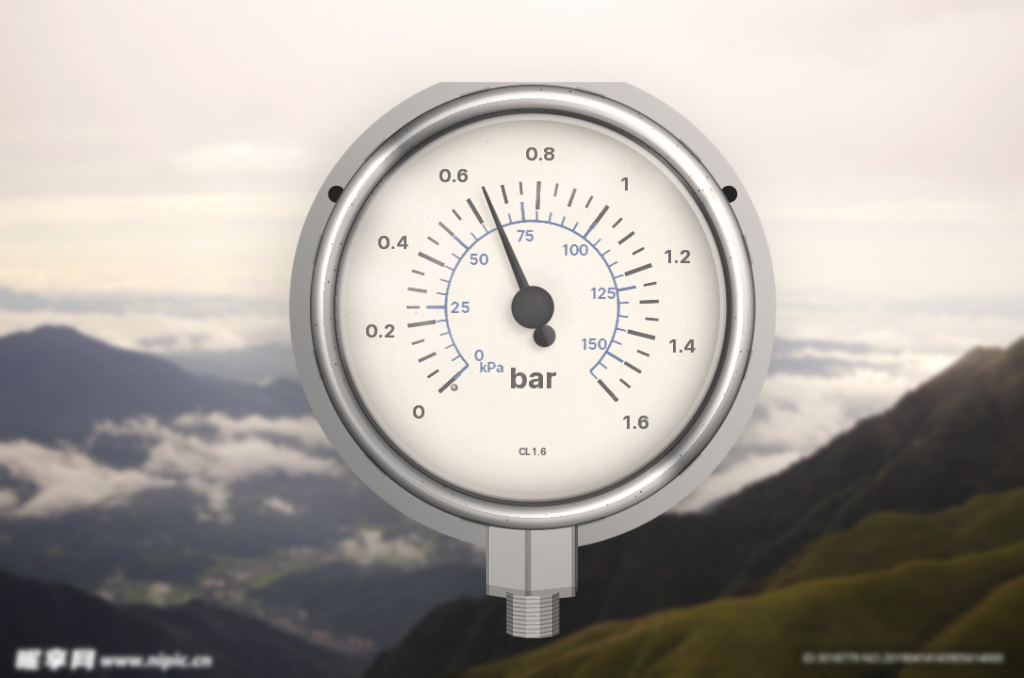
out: **0.65** bar
